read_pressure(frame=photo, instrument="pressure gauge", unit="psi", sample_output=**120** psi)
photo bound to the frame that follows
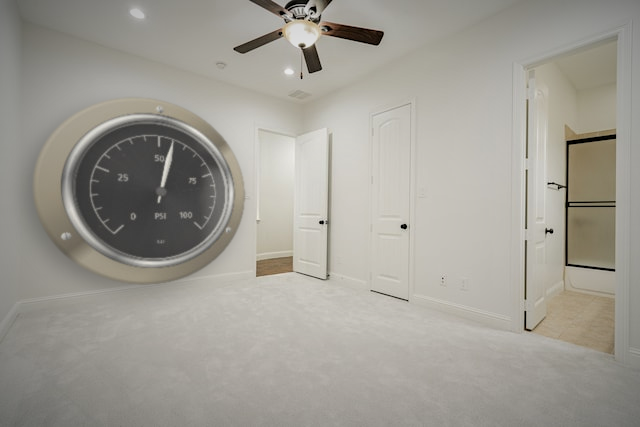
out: **55** psi
